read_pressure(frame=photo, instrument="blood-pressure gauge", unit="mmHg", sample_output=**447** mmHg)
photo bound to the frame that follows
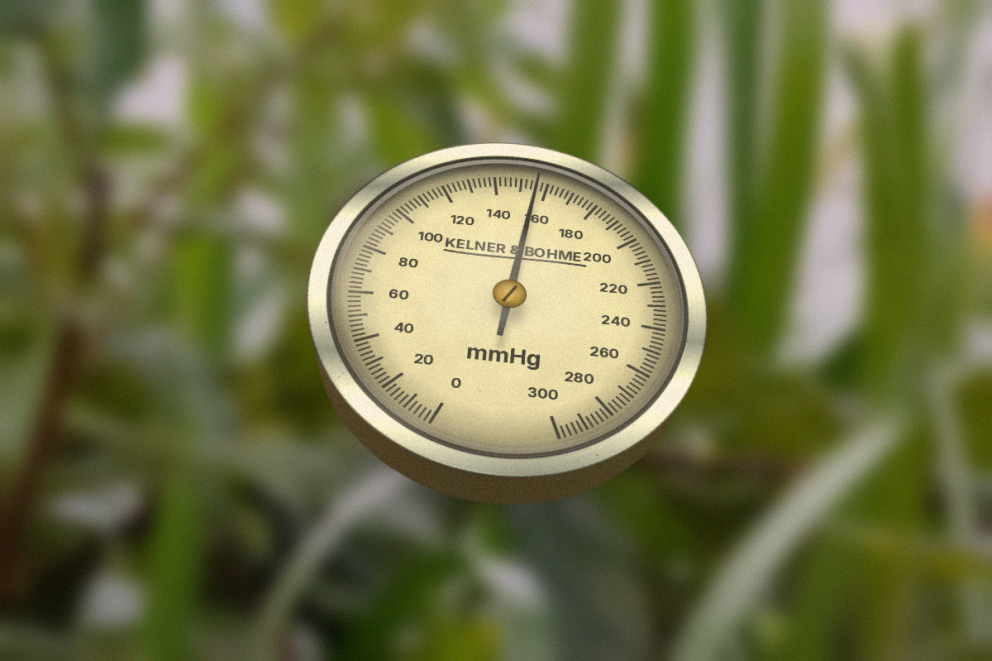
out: **156** mmHg
